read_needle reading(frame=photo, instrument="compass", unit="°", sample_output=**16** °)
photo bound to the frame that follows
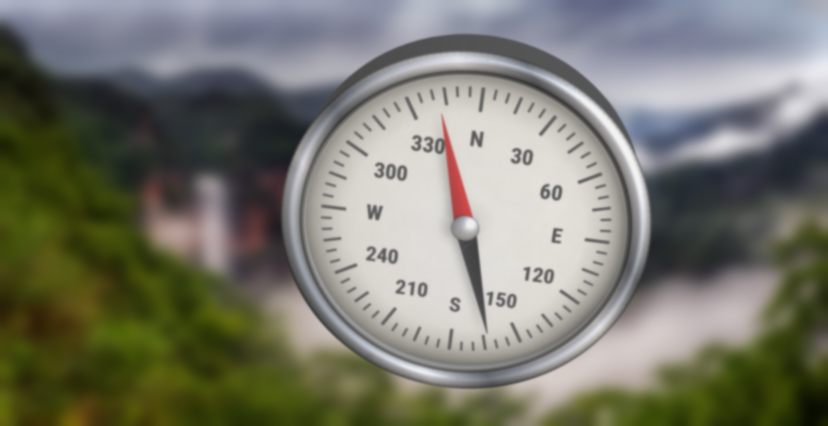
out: **342.5** °
